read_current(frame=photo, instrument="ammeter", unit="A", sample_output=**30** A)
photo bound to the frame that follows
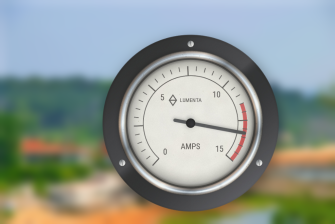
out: **13.25** A
